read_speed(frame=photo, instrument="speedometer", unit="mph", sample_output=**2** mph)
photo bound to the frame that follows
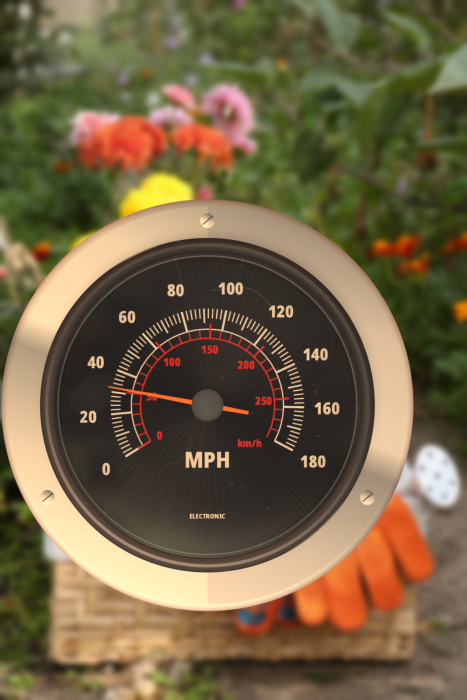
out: **32** mph
